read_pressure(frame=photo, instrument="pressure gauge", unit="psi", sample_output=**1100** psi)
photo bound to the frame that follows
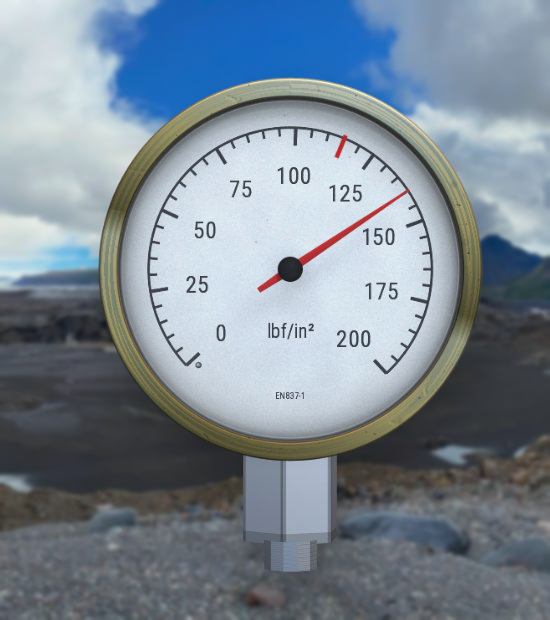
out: **140** psi
